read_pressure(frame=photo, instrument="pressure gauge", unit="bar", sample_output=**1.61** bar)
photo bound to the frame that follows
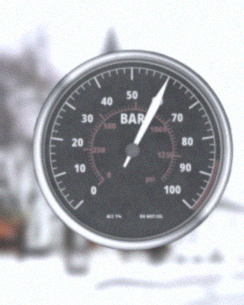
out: **60** bar
